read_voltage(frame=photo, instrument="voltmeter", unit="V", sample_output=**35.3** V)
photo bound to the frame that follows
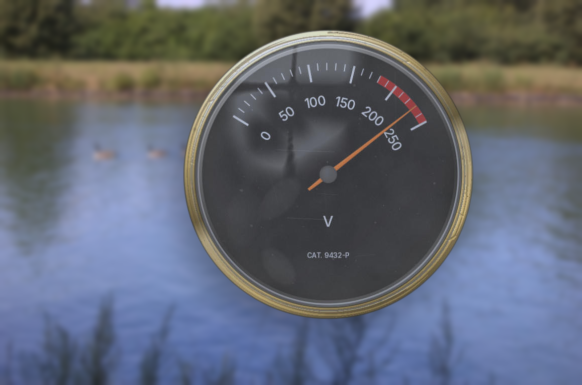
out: **230** V
